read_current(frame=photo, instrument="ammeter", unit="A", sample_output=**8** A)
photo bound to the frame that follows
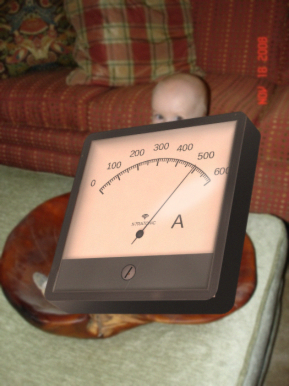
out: **500** A
